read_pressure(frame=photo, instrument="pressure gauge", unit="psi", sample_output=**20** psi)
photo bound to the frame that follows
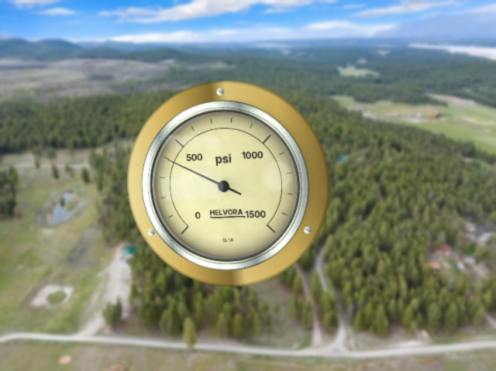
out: **400** psi
